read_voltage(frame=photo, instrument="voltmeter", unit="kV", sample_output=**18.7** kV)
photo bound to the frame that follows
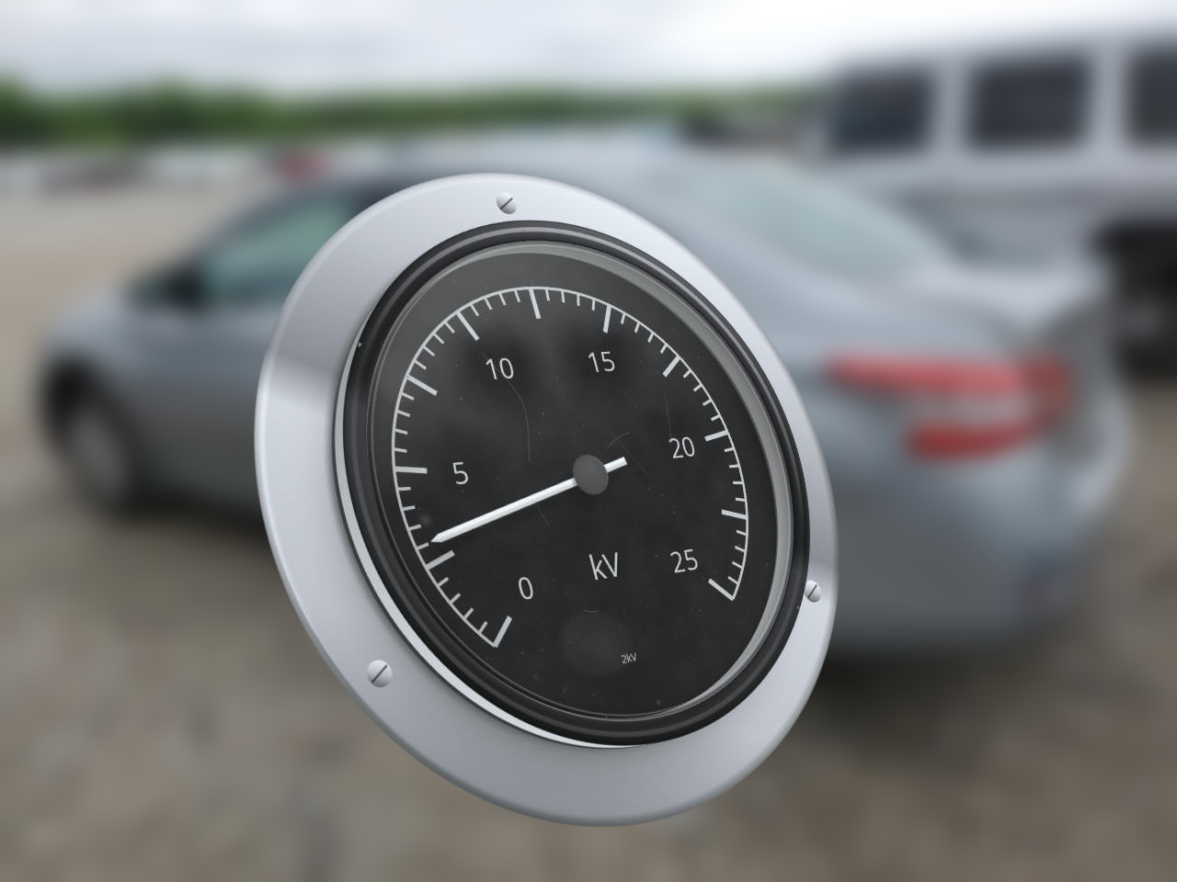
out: **3** kV
